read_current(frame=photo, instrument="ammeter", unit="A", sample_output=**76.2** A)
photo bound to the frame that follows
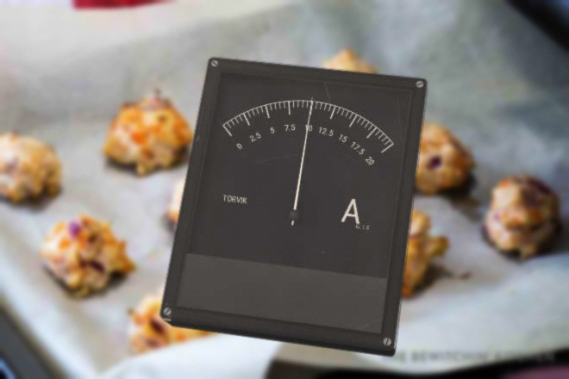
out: **10** A
